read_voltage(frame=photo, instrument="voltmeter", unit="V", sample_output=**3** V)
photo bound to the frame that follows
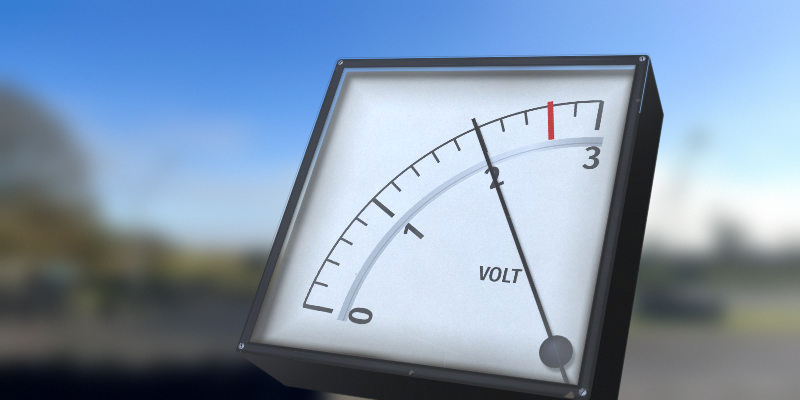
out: **2** V
